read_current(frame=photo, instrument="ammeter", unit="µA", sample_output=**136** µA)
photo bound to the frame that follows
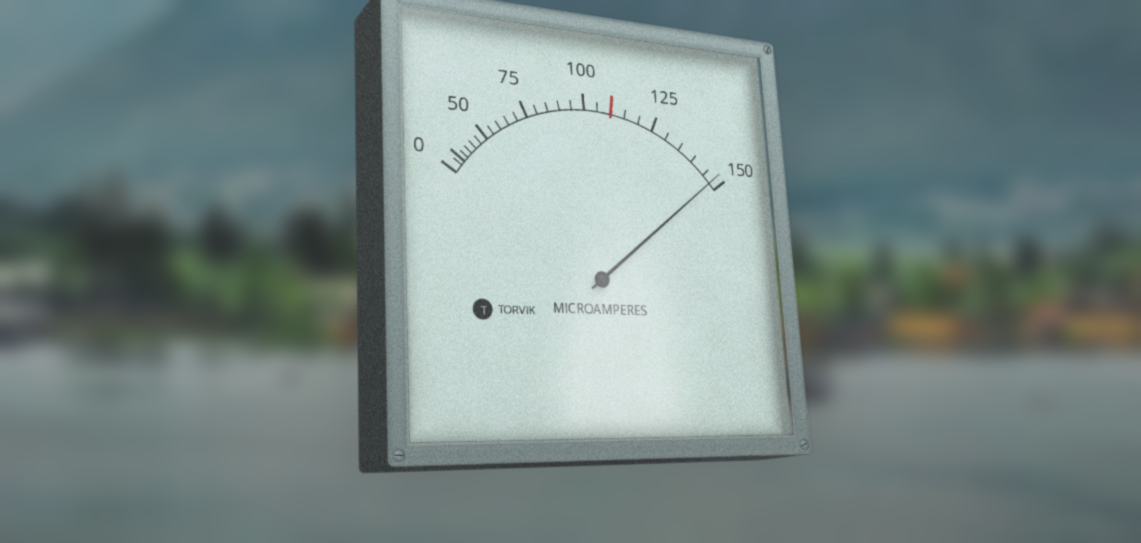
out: **147.5** µA
